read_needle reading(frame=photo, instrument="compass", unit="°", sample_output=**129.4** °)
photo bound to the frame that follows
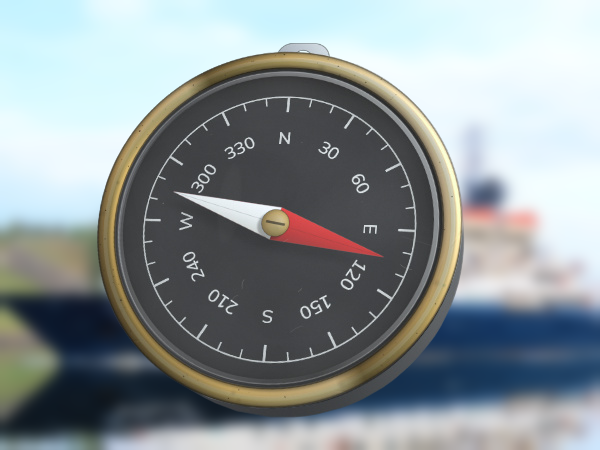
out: **105** °
